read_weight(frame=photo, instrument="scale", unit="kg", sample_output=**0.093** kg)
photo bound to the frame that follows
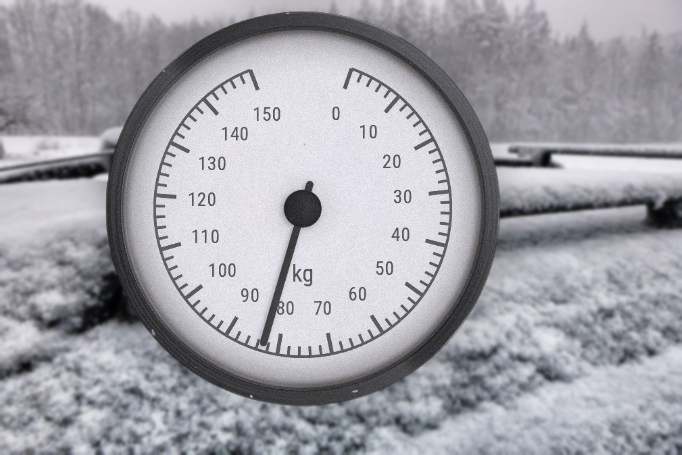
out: **83** kg
